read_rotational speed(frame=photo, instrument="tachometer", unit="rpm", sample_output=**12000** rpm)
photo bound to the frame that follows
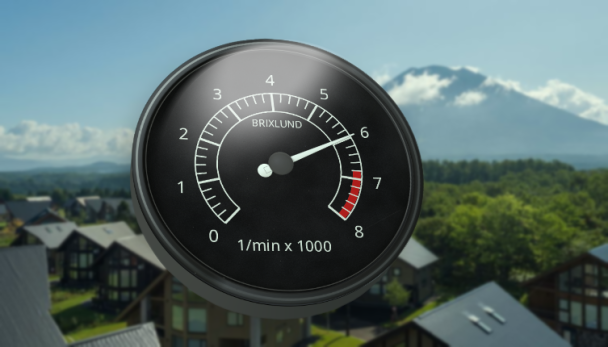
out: **6000** rpm
